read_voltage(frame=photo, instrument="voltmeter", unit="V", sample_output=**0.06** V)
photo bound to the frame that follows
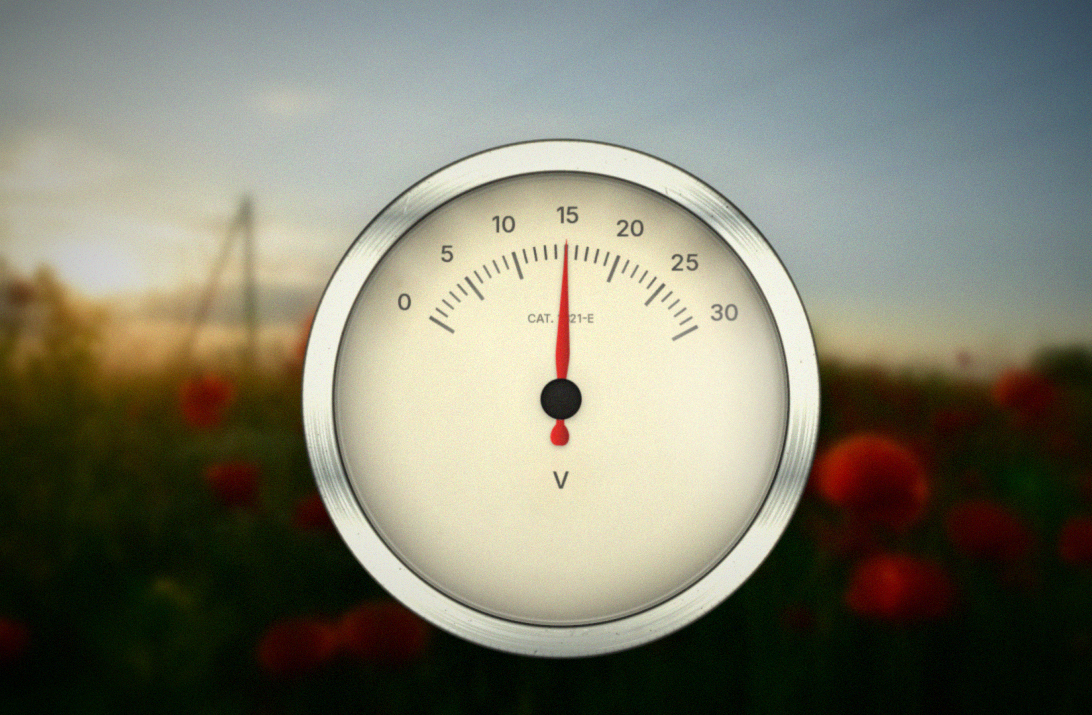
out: **15** V
